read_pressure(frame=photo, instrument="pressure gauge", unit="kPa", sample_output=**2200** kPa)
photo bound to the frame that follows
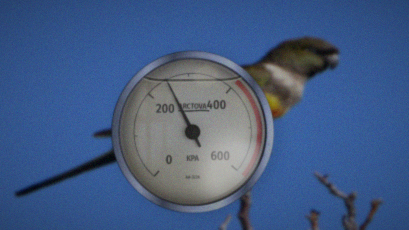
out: **250** kPa
